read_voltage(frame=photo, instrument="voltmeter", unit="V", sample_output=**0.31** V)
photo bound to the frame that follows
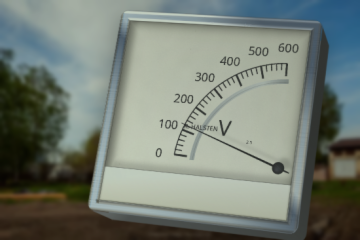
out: **120** V
